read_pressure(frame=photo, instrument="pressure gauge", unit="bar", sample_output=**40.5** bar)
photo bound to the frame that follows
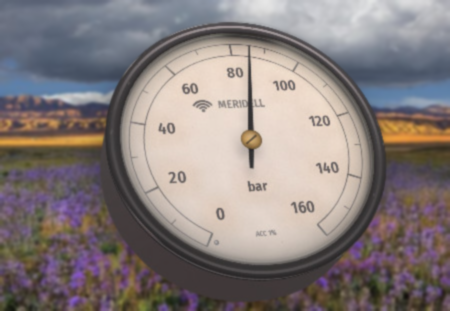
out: **85** bar
